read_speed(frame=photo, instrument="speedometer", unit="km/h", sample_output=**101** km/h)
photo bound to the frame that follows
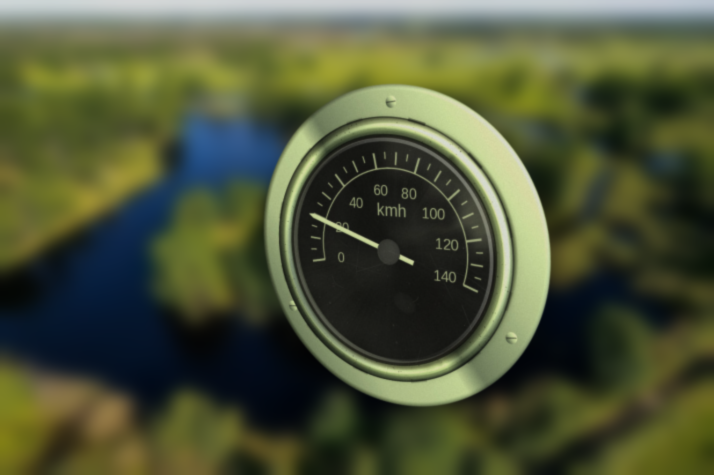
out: **20** km/h
